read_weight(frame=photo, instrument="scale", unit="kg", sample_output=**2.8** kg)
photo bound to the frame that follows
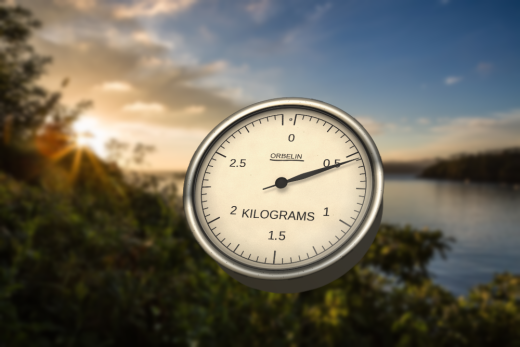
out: **0.55** kg
